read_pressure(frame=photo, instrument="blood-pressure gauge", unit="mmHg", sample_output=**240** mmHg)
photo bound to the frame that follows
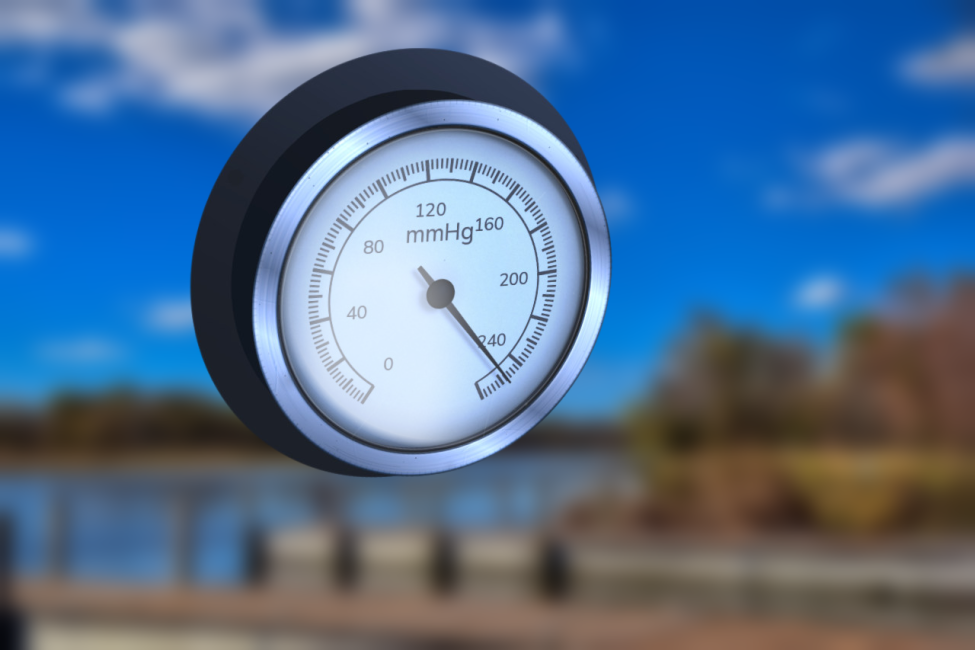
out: **248** mmHg
